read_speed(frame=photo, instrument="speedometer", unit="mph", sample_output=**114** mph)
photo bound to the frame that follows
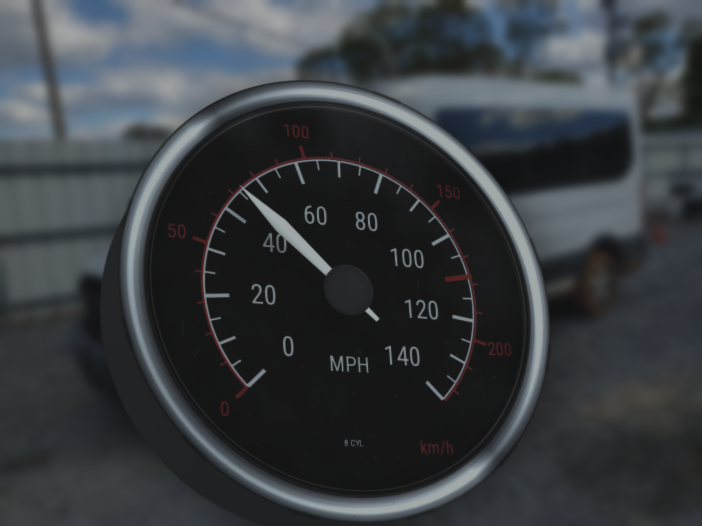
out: **45** mph
